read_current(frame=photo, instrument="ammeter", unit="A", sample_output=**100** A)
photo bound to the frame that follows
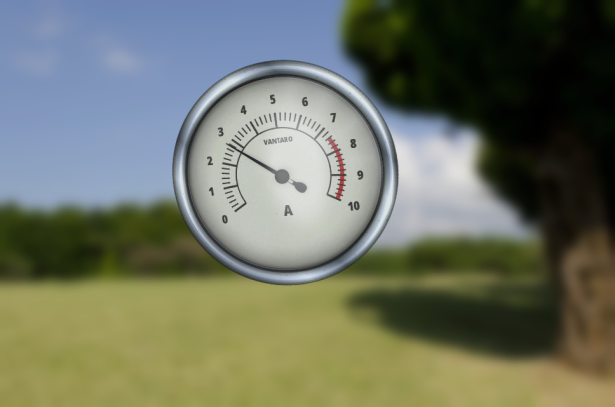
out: **2.8** A
